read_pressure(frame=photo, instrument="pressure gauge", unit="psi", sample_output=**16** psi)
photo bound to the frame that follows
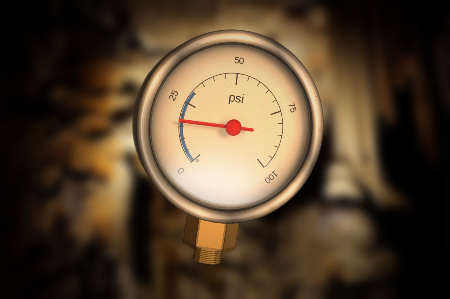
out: **17.5** psi
